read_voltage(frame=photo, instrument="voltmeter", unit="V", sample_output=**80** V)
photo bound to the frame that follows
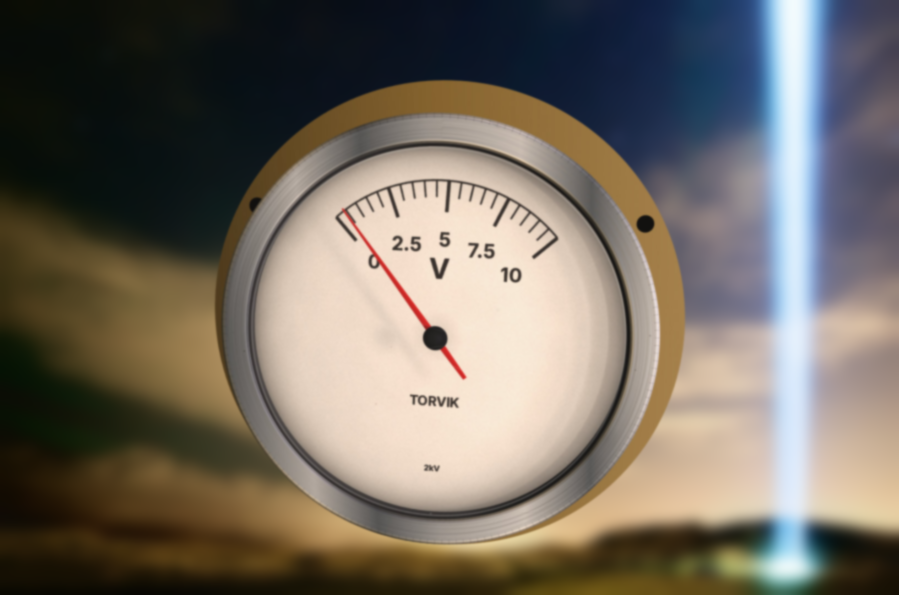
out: **0.5** V
